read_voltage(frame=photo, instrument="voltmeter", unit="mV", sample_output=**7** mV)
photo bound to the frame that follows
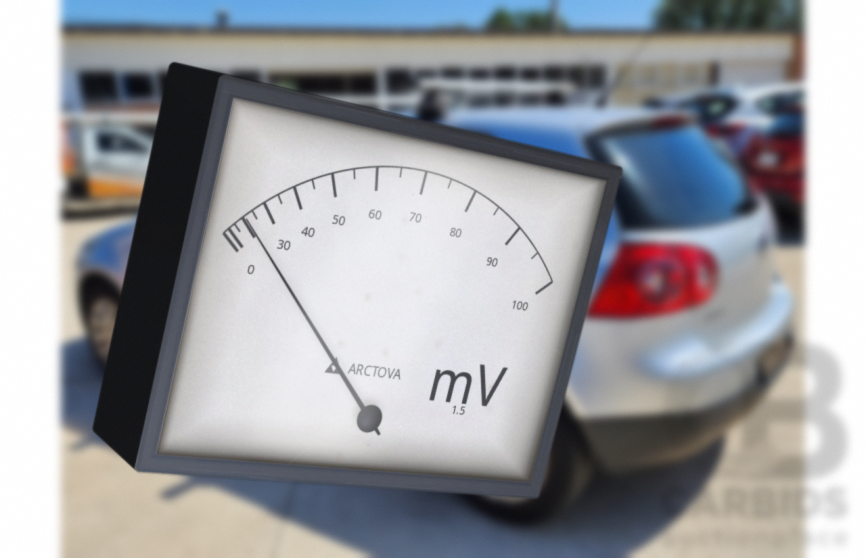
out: **20** mV
